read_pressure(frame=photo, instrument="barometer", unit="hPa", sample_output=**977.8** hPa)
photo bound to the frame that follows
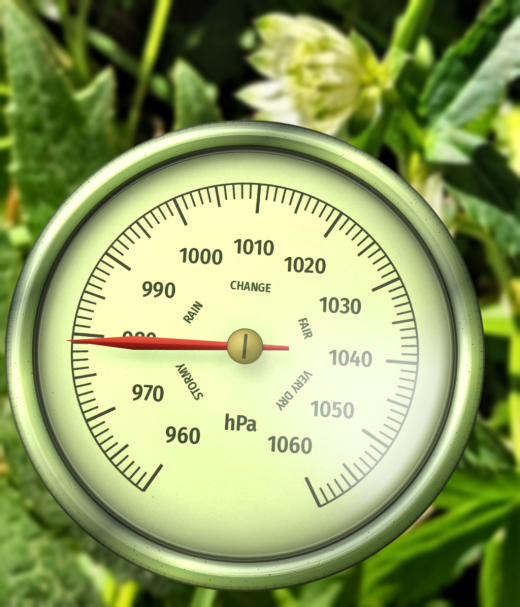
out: **979** hPa
